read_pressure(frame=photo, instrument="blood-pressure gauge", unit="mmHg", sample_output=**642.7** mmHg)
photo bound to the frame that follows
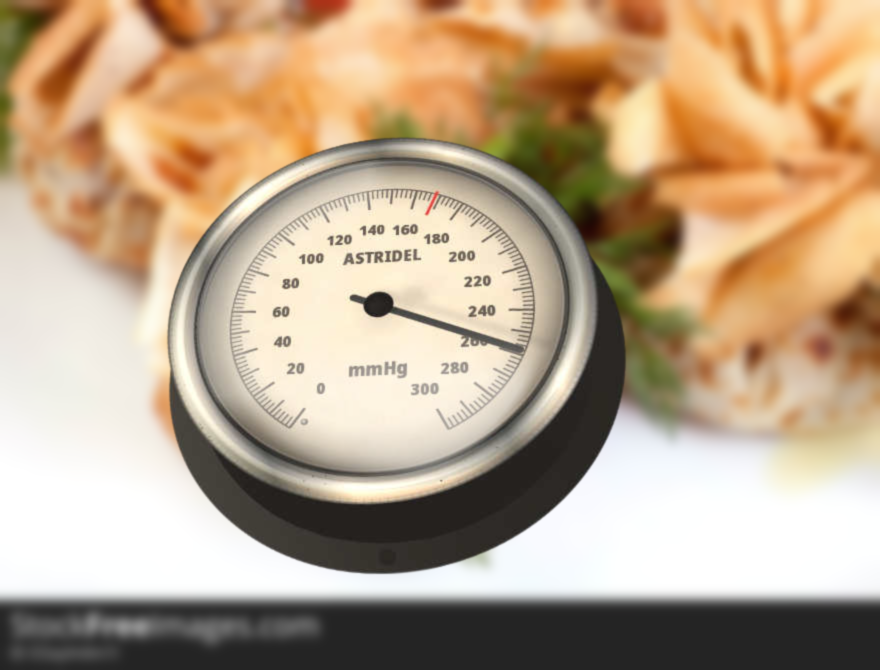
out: **260** mmHg
